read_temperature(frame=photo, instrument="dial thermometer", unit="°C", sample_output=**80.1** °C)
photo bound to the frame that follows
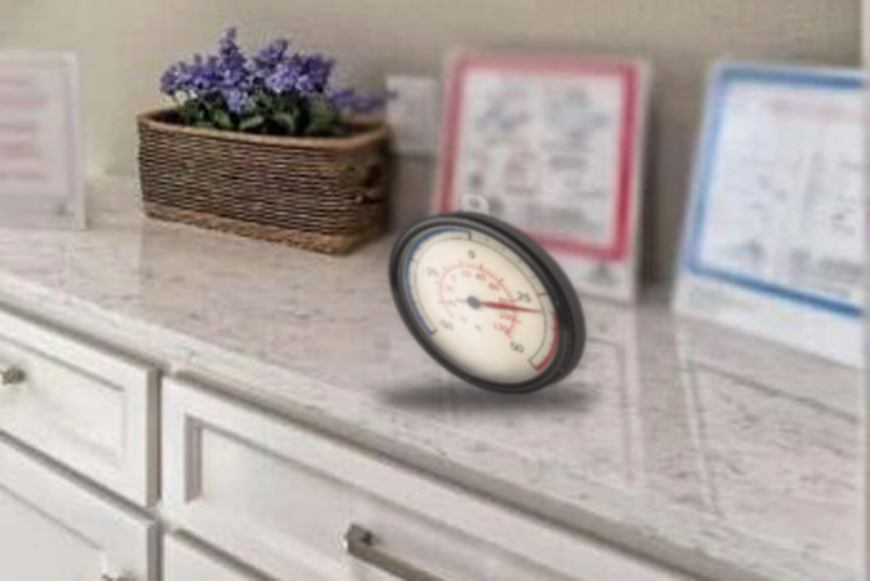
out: **30** °C
